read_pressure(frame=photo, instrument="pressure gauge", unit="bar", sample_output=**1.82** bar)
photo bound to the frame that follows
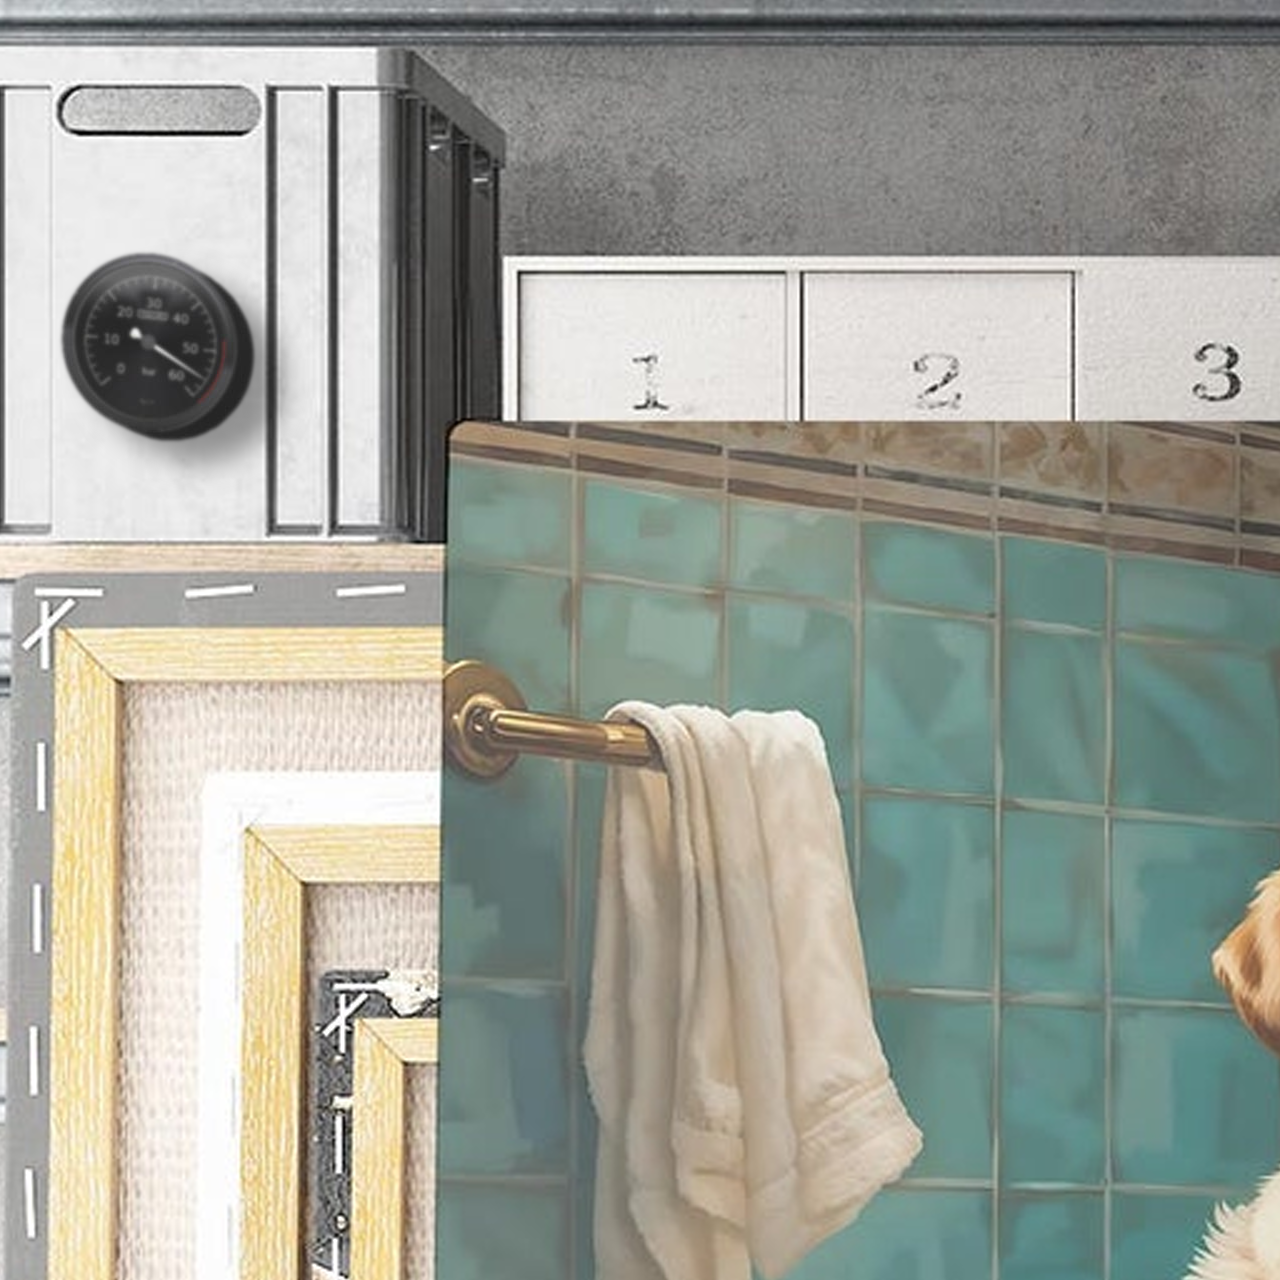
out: **56** bar
